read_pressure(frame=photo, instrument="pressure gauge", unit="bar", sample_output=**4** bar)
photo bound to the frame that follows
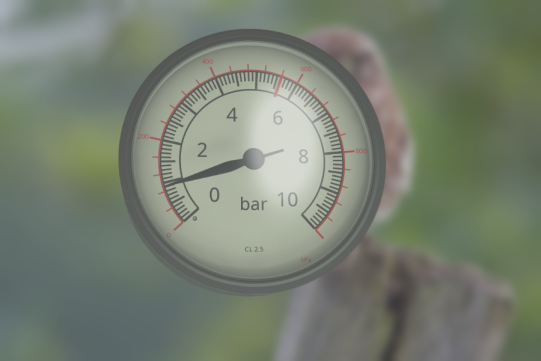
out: **0.9** bar
